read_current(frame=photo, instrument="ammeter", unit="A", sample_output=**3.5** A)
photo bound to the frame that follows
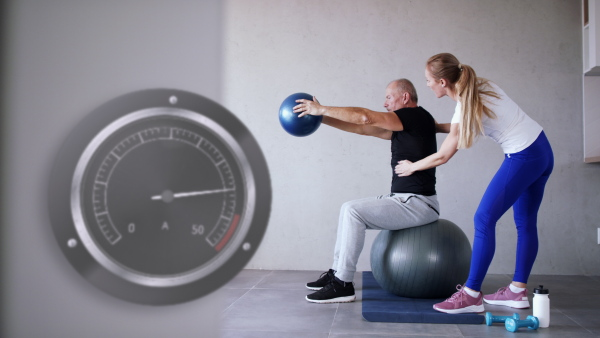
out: **40** A
